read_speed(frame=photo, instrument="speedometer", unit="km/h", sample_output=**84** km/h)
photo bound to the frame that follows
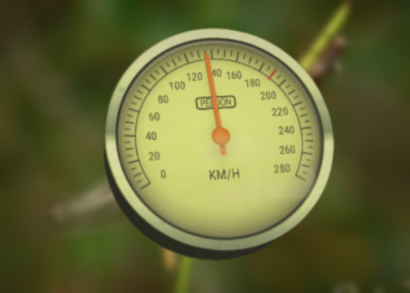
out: **135** km/h
